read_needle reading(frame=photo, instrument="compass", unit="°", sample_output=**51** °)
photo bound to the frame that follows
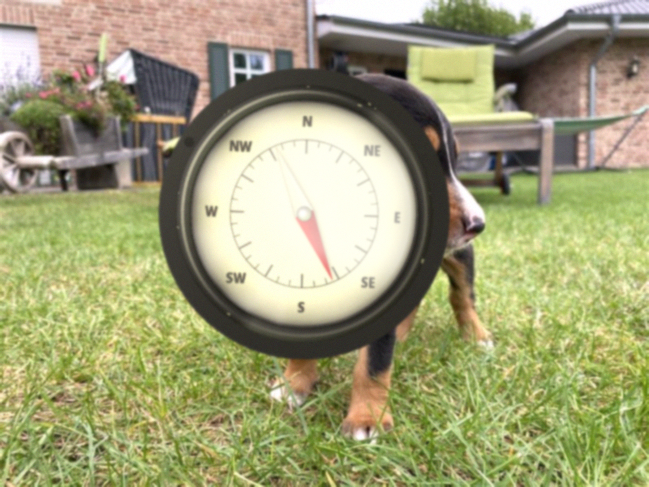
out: **155** °
